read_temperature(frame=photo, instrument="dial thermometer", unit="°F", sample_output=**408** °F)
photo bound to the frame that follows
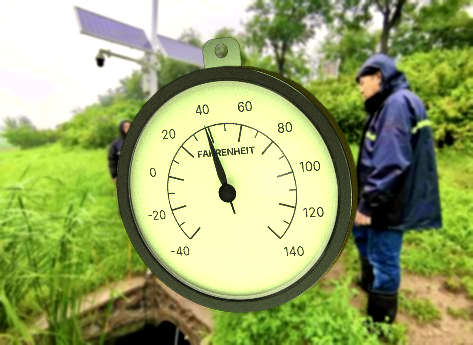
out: **40** °F
